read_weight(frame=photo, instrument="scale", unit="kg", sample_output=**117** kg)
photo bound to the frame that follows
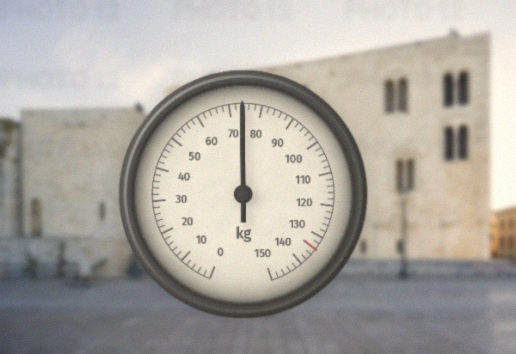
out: **74** kg
